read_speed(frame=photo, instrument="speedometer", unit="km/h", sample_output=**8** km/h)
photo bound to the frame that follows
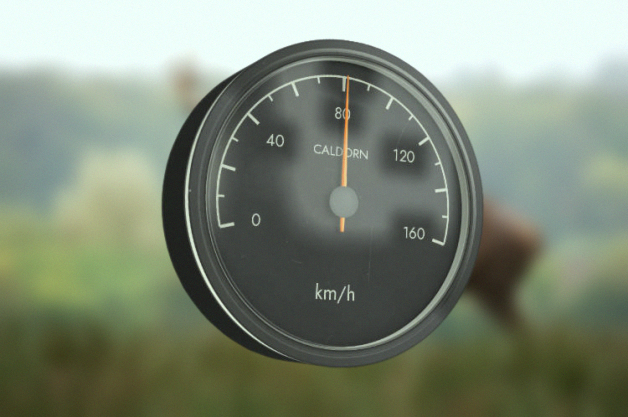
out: **80** km/h
